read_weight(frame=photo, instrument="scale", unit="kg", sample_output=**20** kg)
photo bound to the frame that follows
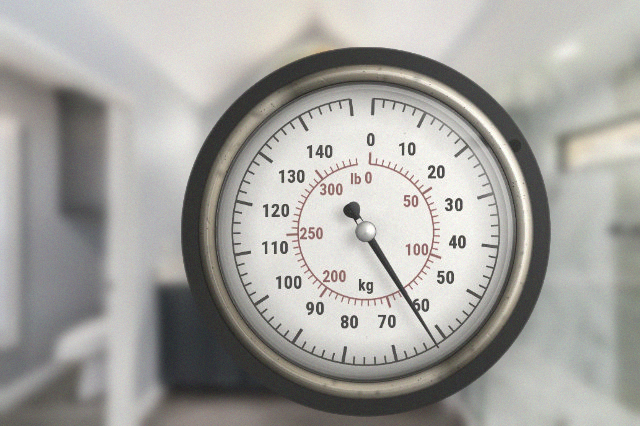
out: **62** kg
